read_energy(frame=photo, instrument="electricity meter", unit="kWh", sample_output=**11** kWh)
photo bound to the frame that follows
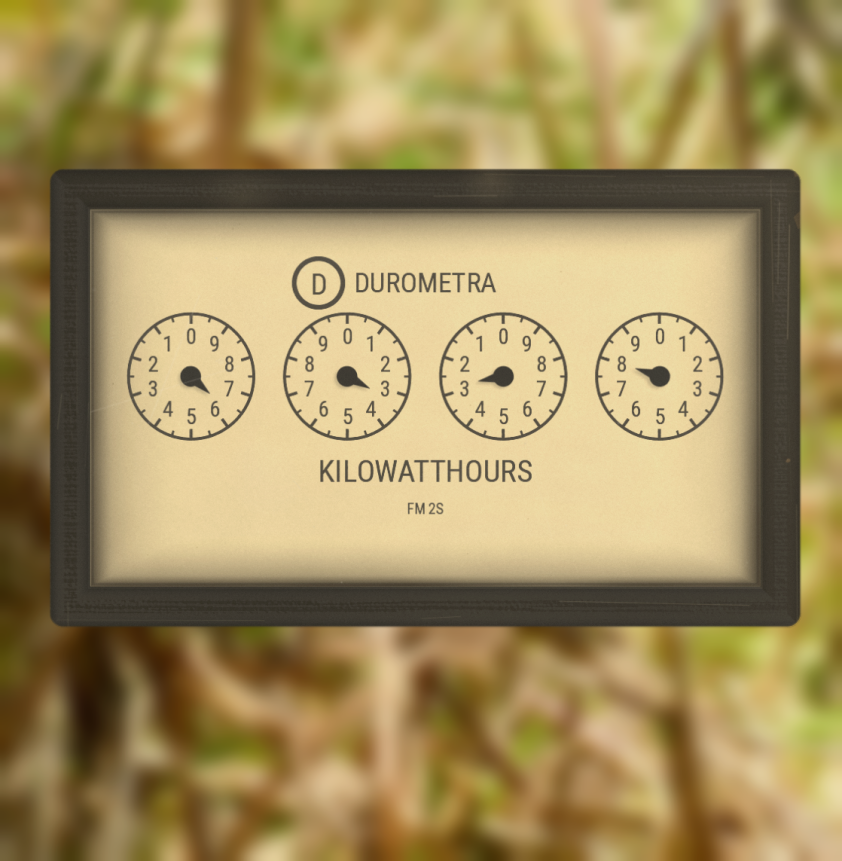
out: **6328** kWh
